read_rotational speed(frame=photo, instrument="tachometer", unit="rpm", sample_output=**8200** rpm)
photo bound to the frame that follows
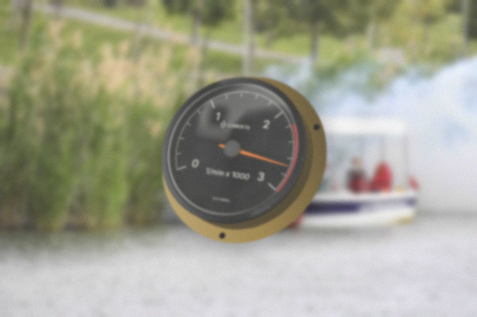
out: **2700** rpm
